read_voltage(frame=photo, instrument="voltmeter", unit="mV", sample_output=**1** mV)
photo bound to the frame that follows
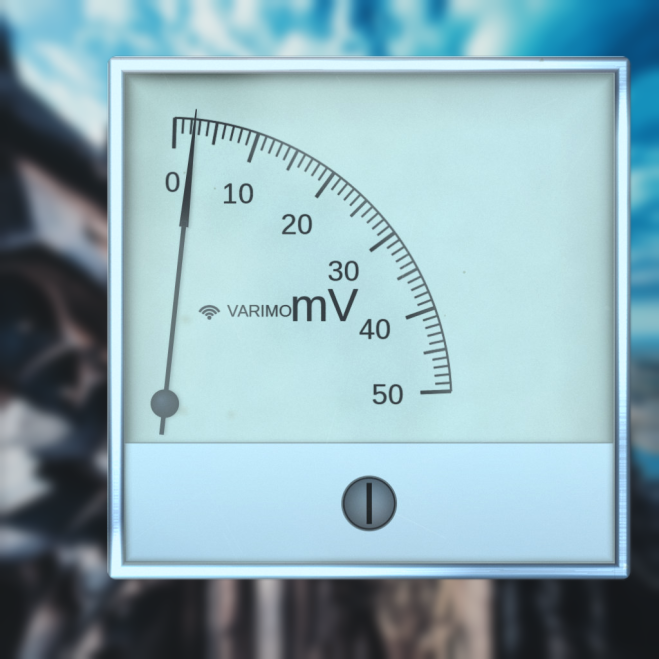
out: **2.5** mV
